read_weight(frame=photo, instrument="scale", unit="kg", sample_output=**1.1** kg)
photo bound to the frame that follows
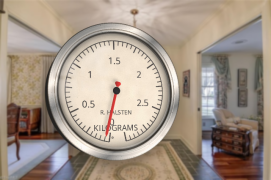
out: **0.05** kg
